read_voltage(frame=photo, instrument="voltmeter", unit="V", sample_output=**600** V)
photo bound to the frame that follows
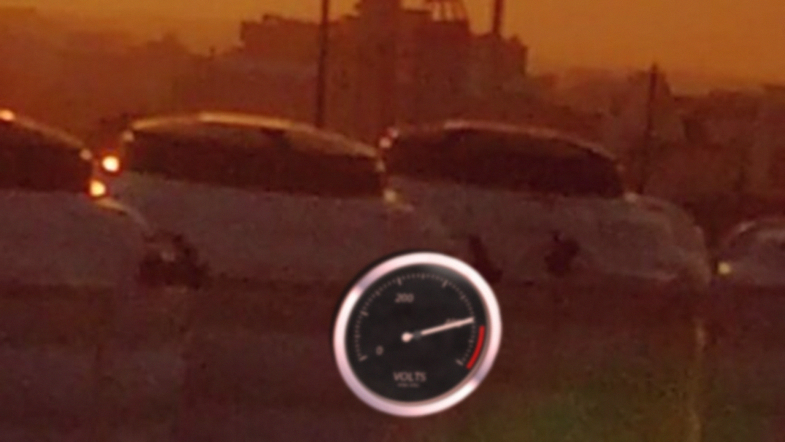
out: **400** V
